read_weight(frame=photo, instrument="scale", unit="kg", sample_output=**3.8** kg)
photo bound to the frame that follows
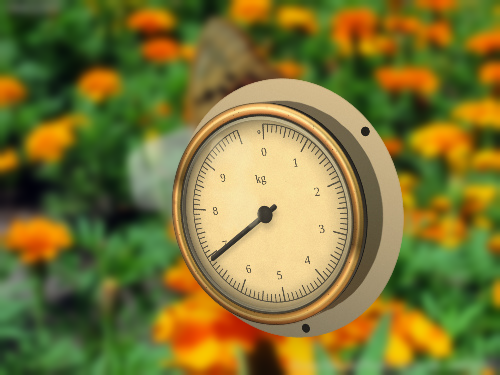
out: **6.9** kg
